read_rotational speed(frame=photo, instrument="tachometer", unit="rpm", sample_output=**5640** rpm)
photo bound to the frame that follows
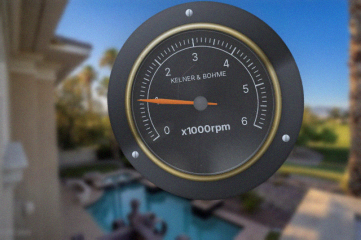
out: **1000** rpm
